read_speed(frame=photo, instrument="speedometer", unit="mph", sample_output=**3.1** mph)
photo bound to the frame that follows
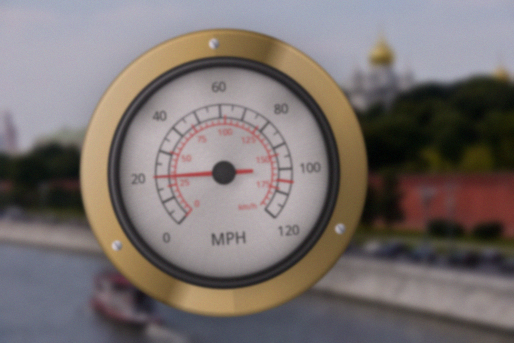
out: **20** mph
